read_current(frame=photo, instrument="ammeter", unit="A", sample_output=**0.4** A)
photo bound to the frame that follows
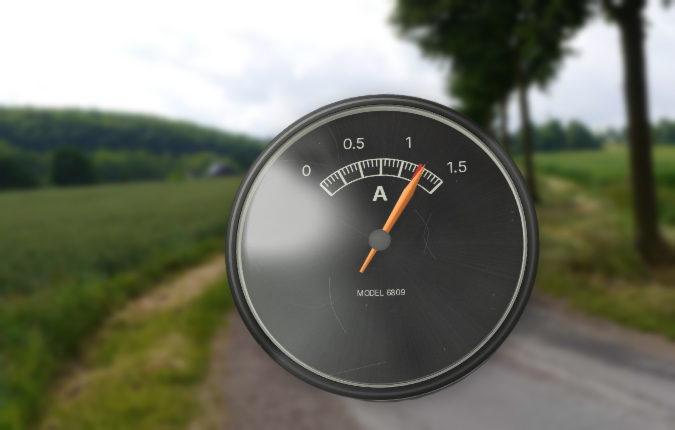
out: **1.25** A
